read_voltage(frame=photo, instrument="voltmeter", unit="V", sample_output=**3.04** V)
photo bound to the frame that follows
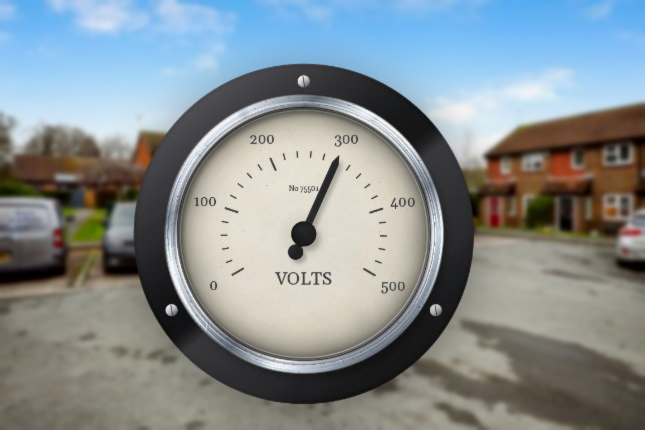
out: **300** V
